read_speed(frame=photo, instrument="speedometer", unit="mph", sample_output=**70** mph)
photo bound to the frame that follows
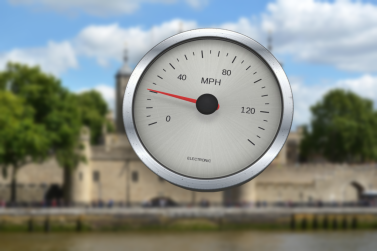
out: **20** mph
